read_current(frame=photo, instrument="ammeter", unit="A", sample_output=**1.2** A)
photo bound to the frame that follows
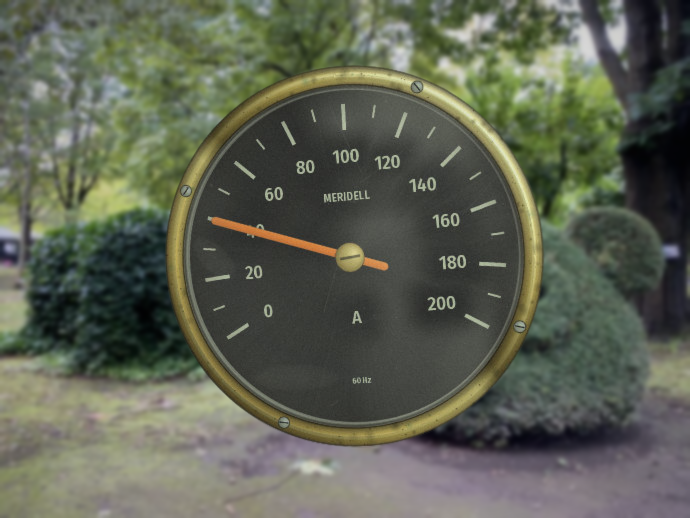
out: **40** A
